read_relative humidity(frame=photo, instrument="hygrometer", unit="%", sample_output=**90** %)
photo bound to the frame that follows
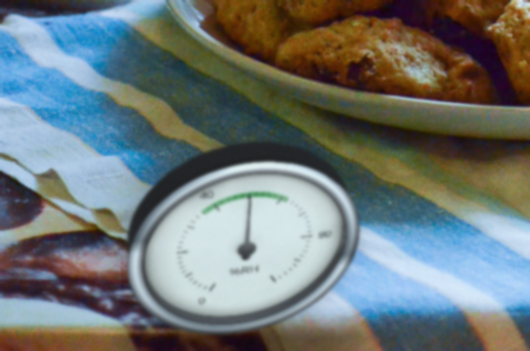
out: **50** %
